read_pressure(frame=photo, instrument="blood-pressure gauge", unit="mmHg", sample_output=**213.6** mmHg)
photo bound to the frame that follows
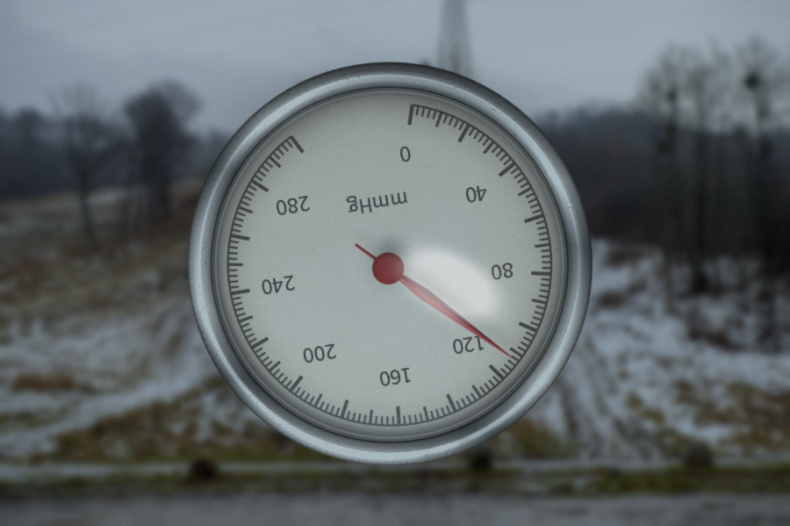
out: **112** mmHg
